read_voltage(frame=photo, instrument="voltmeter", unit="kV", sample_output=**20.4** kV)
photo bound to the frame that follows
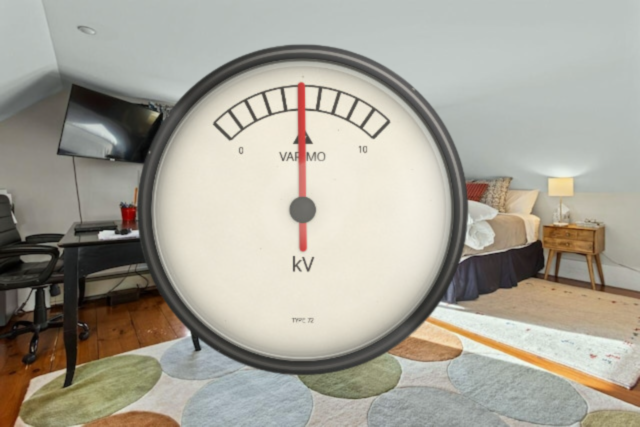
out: **5** kV
